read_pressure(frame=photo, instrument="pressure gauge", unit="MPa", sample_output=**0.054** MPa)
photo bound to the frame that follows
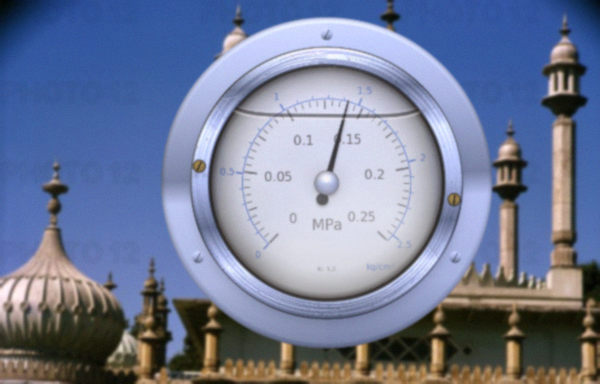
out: **0.14** MPa
